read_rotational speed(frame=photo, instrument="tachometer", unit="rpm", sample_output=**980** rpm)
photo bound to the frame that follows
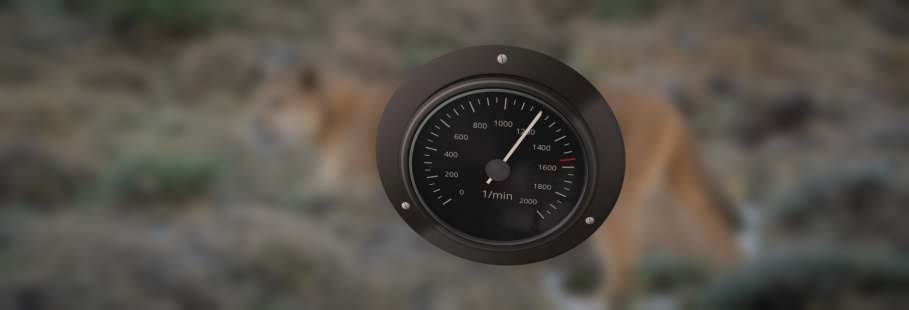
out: **1200** rpm
